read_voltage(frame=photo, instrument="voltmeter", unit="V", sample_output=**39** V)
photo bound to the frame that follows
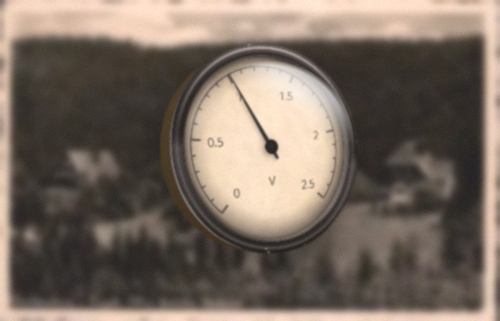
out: **1** V
